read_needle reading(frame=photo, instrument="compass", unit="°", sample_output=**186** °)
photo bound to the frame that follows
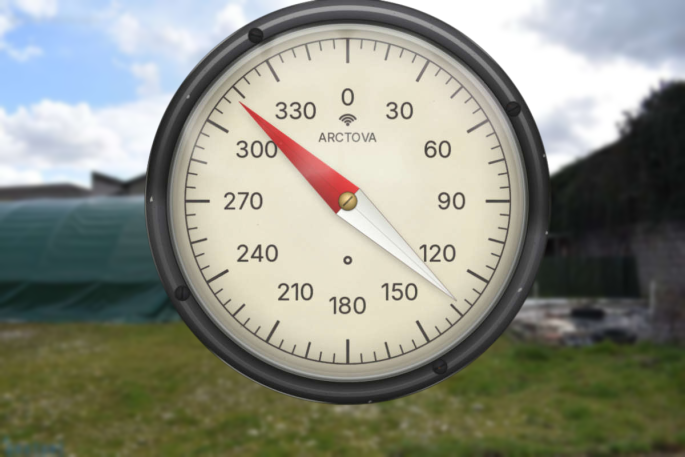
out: **312.5** °
